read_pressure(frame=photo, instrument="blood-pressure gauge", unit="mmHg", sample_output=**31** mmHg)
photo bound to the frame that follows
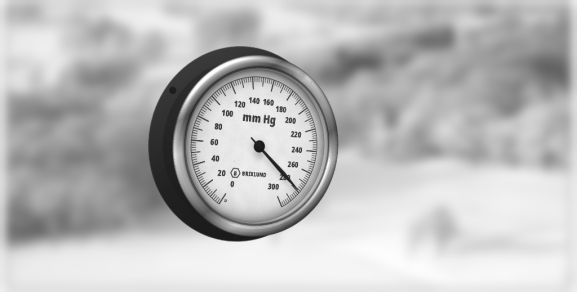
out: **280** mmHg
